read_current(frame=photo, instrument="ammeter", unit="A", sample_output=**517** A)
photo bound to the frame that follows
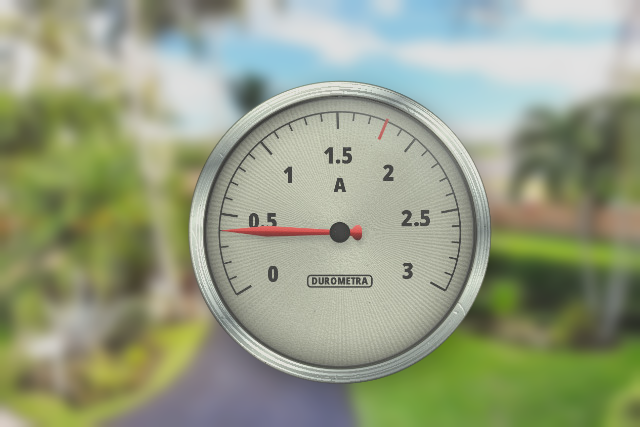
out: **0.4** A
